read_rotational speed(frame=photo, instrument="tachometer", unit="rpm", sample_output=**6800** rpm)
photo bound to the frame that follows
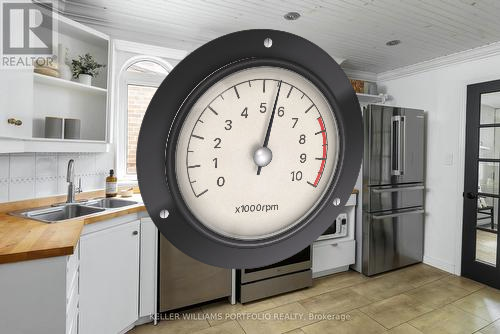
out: **5500** rpm
